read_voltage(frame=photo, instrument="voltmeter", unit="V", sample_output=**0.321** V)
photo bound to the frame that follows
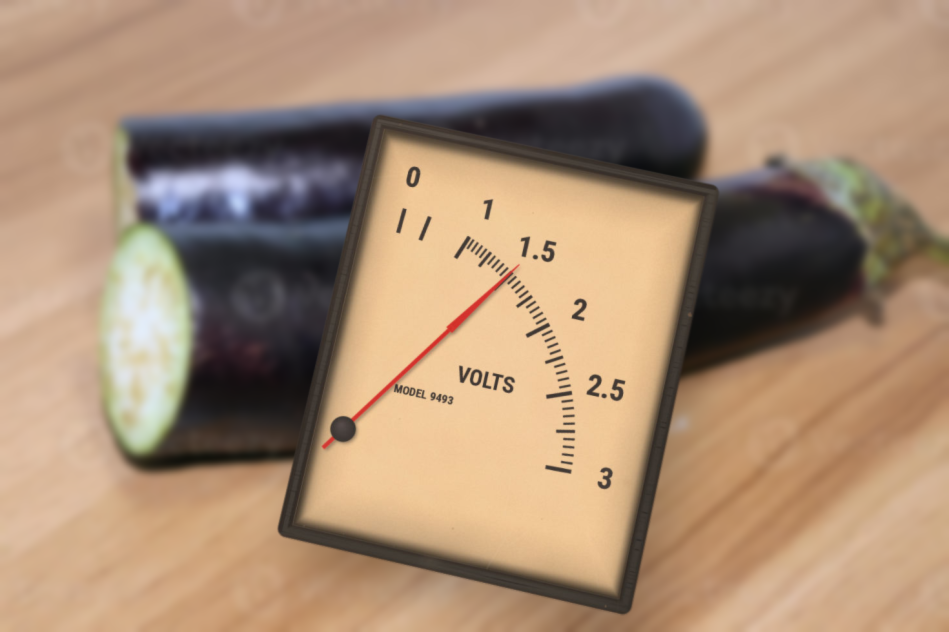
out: **1.5** V
